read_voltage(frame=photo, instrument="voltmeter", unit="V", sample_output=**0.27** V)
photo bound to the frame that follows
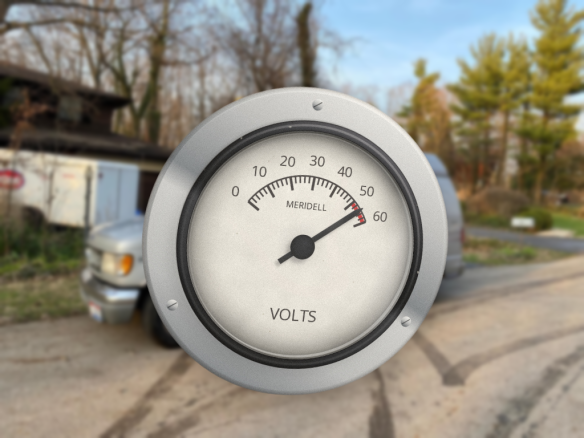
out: **54** V
